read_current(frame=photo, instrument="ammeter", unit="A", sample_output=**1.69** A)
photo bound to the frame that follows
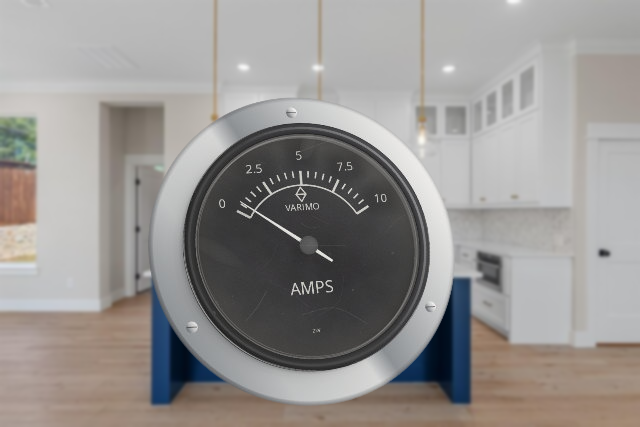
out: **0.5** A
